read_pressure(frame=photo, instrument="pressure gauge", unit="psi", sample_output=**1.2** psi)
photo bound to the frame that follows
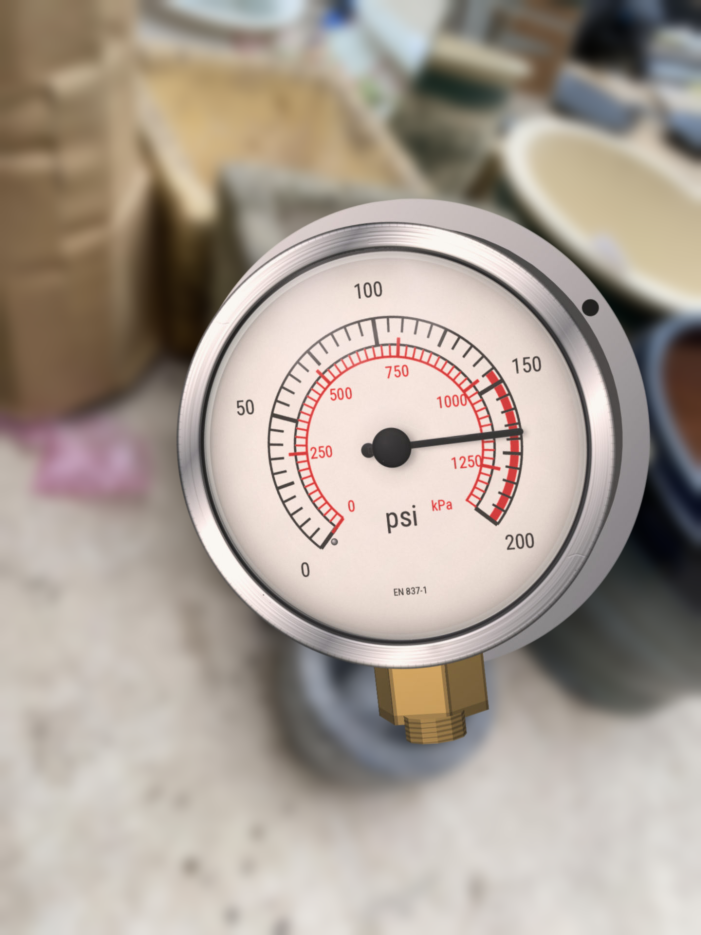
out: **167.5** psi
